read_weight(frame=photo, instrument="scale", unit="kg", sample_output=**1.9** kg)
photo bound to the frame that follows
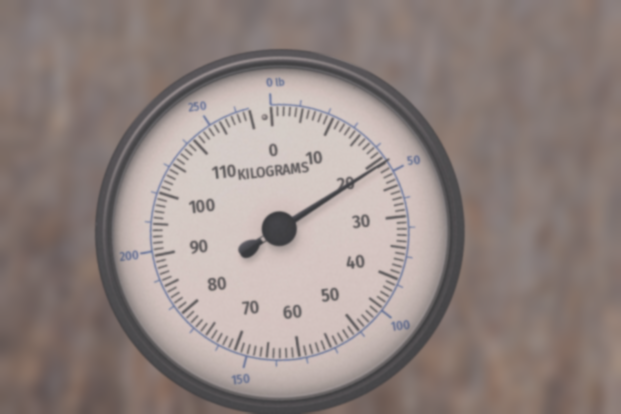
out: **21** kg
